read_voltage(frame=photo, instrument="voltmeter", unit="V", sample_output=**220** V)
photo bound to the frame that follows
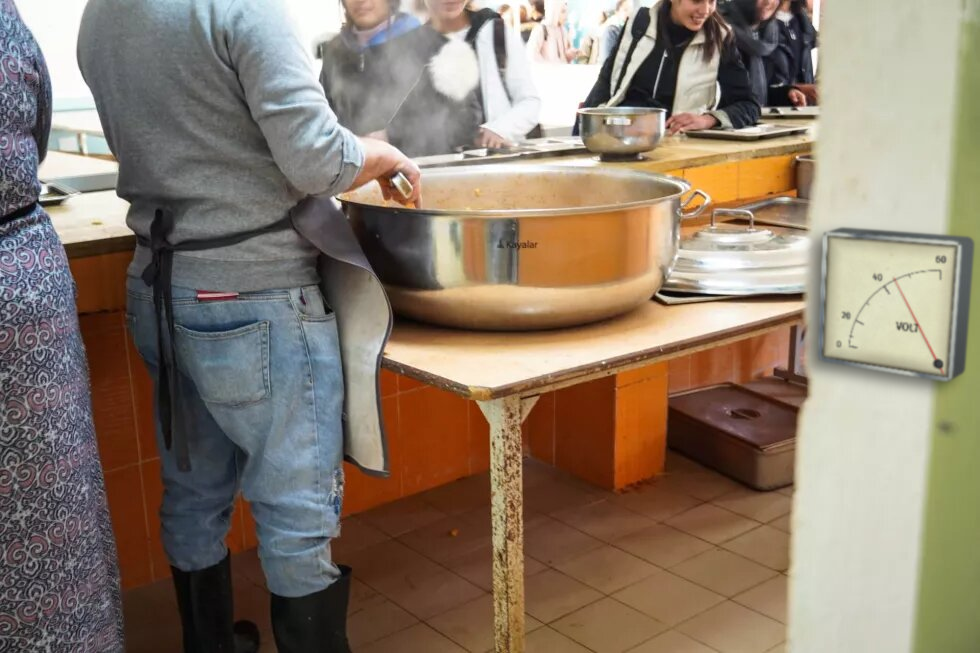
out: **45** V
